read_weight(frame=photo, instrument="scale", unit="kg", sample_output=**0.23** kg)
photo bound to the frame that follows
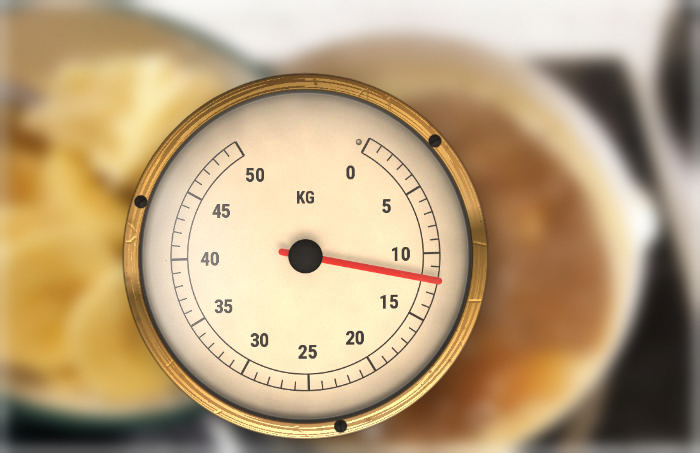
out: **12** kg
